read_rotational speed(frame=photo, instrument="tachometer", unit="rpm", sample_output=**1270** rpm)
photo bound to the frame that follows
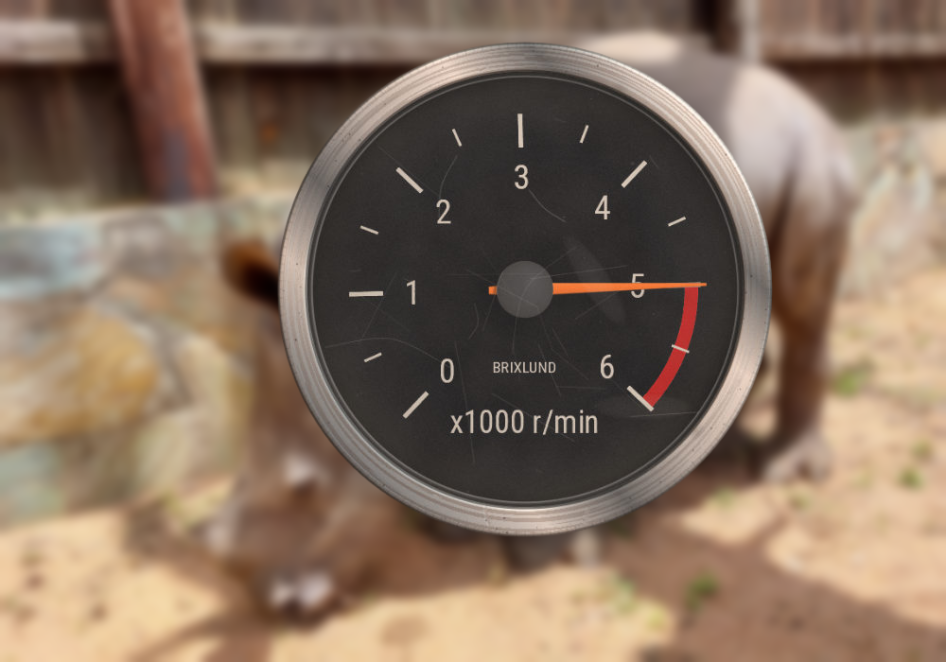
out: **5000** rpm
